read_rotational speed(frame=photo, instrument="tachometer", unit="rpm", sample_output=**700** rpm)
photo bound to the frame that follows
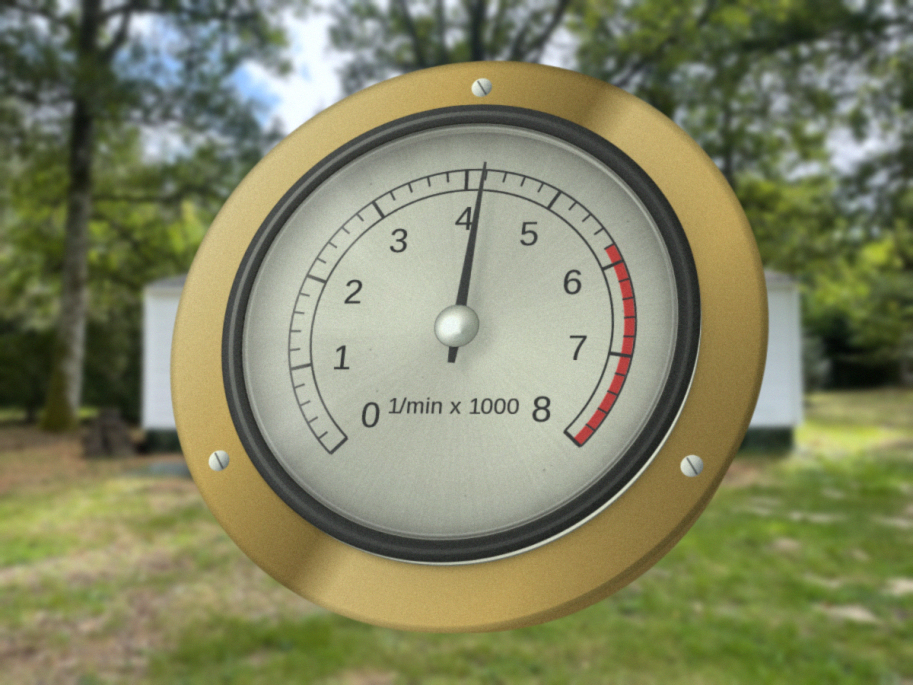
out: **4200** rpm
